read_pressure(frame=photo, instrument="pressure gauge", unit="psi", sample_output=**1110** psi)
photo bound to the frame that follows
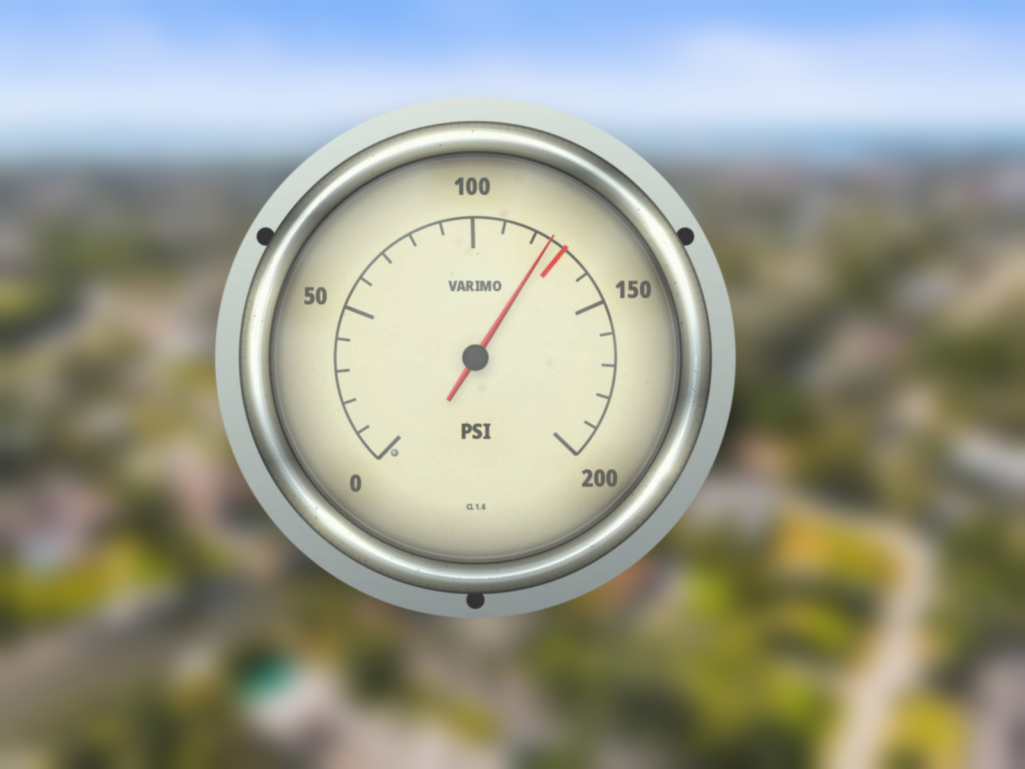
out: **125** psi
